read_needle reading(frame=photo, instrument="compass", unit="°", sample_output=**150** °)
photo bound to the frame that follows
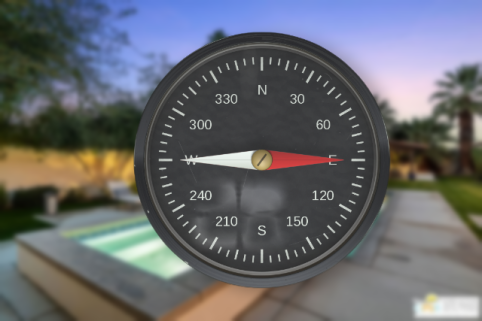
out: **90** °
